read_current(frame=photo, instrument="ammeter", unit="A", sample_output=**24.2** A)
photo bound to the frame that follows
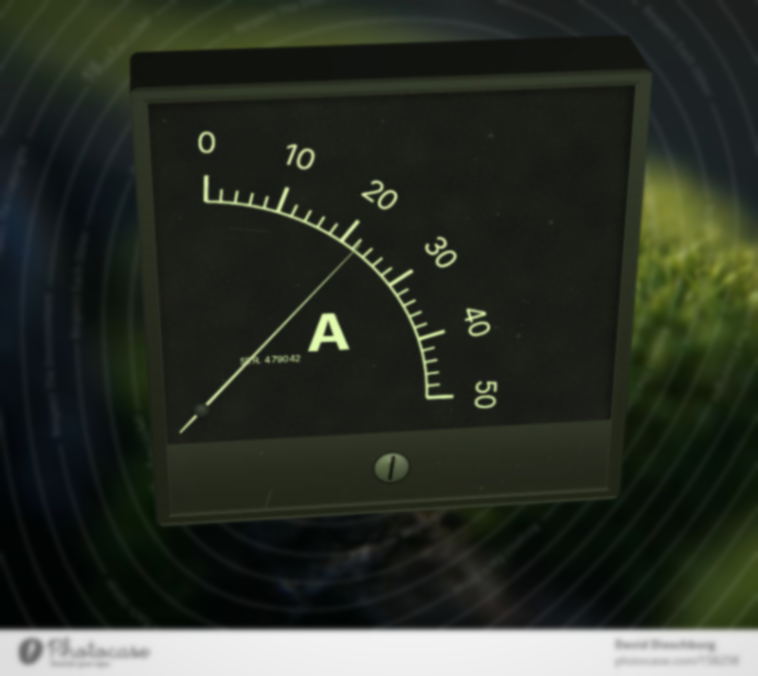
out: **22** A
